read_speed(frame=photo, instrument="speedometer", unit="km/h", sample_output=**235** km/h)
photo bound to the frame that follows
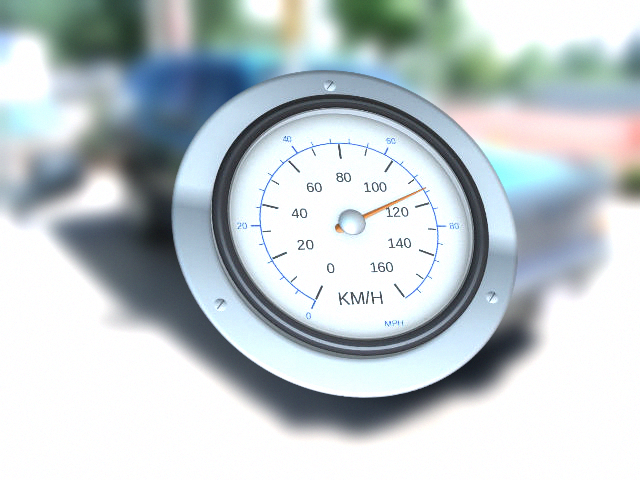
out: **115** km/h
